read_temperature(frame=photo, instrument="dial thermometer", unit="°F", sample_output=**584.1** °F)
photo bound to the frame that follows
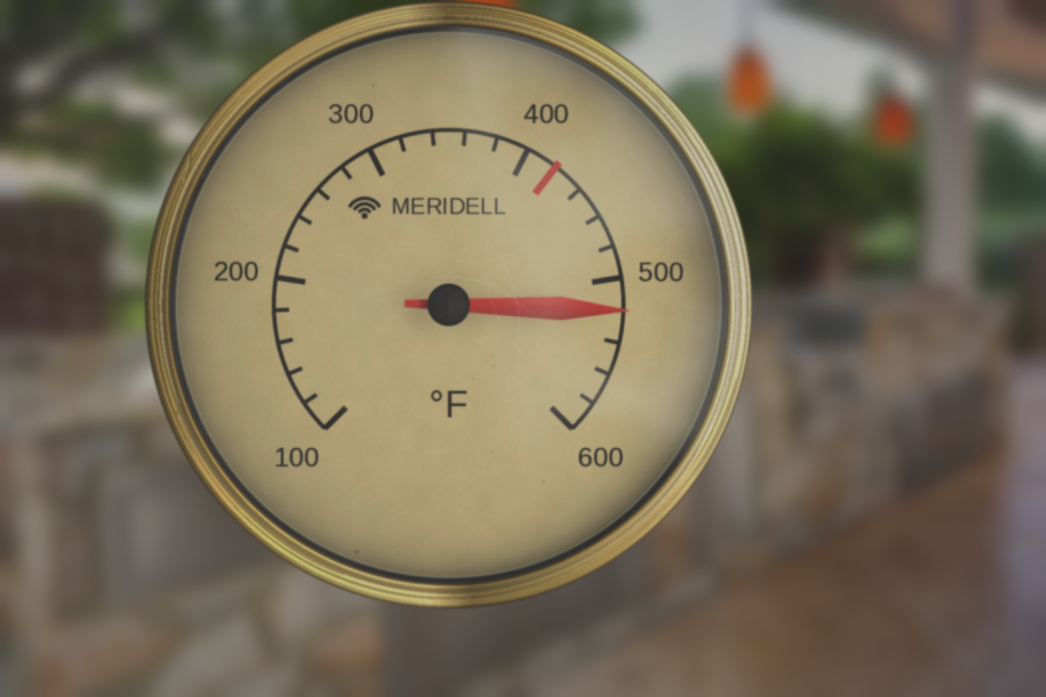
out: **520** °F
